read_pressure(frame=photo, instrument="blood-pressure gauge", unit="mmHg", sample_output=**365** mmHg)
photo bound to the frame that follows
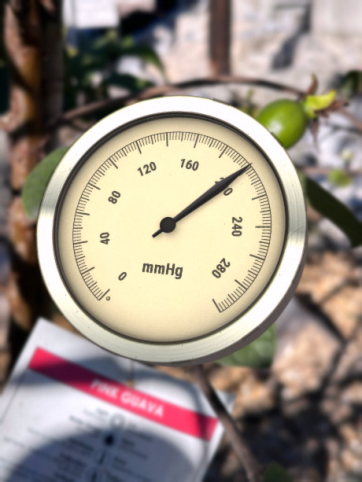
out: **200** mmHg
